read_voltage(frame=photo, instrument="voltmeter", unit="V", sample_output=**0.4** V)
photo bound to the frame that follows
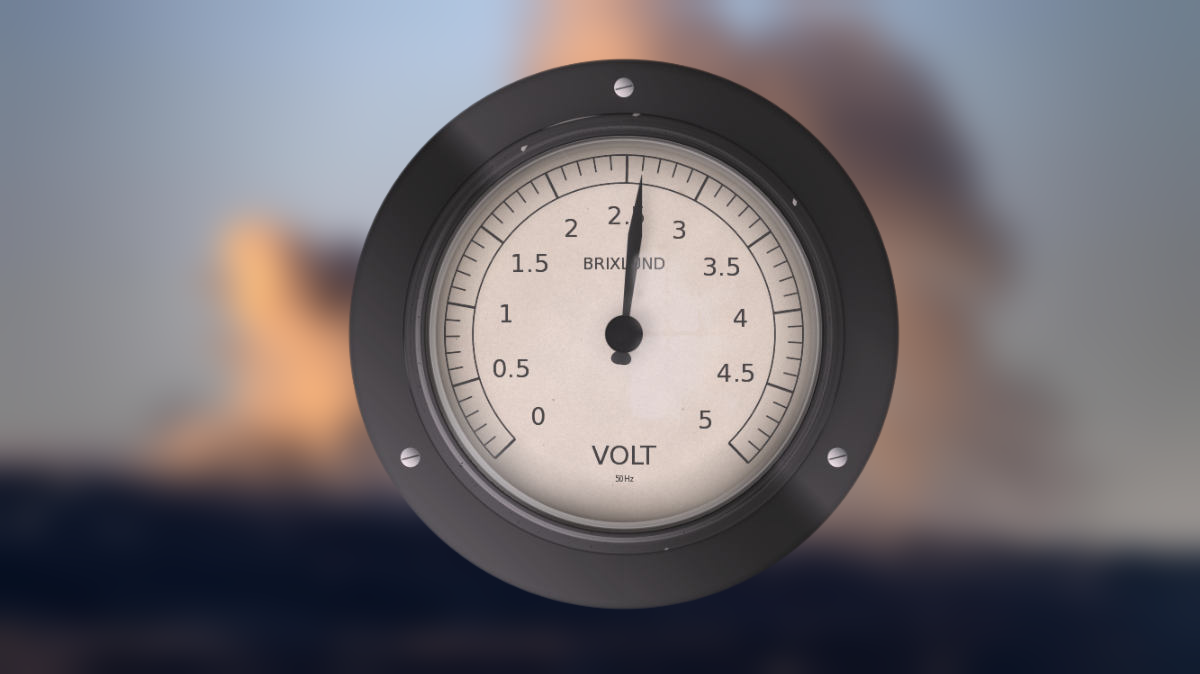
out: **2.6** V
